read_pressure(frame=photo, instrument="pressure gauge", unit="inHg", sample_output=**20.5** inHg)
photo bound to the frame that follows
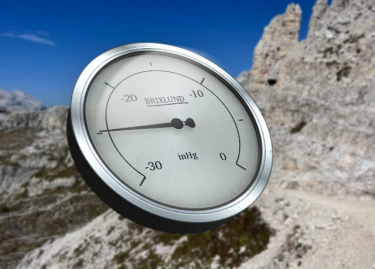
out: **-25** inHg
